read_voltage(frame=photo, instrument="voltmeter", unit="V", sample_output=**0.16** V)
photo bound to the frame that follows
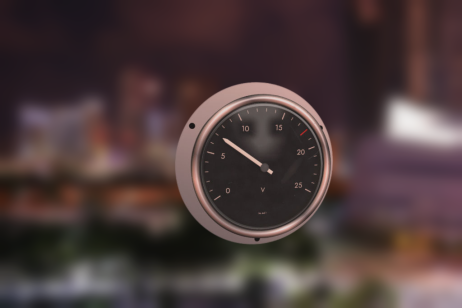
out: **7** V
